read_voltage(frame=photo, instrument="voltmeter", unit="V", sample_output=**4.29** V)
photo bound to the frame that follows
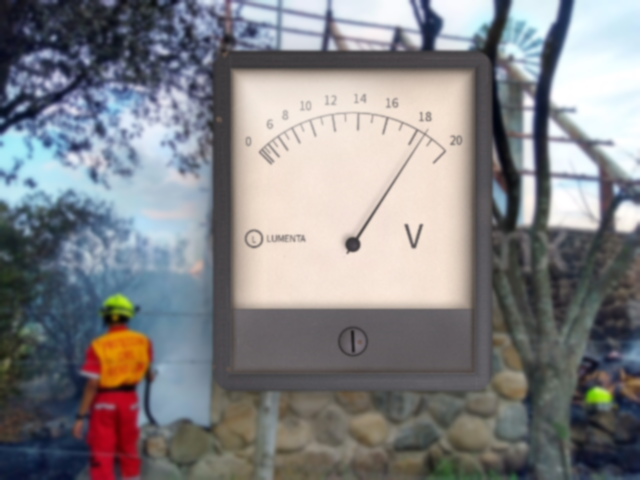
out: **18.5** V
